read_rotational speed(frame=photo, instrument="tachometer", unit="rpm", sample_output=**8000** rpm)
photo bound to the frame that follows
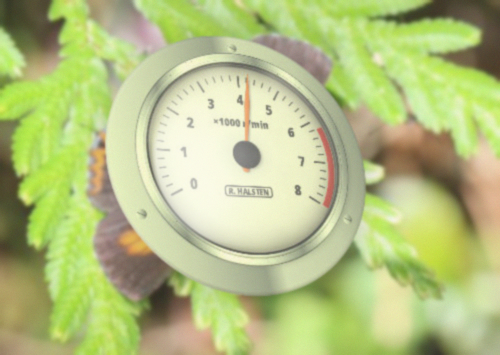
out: **4200** rpm
